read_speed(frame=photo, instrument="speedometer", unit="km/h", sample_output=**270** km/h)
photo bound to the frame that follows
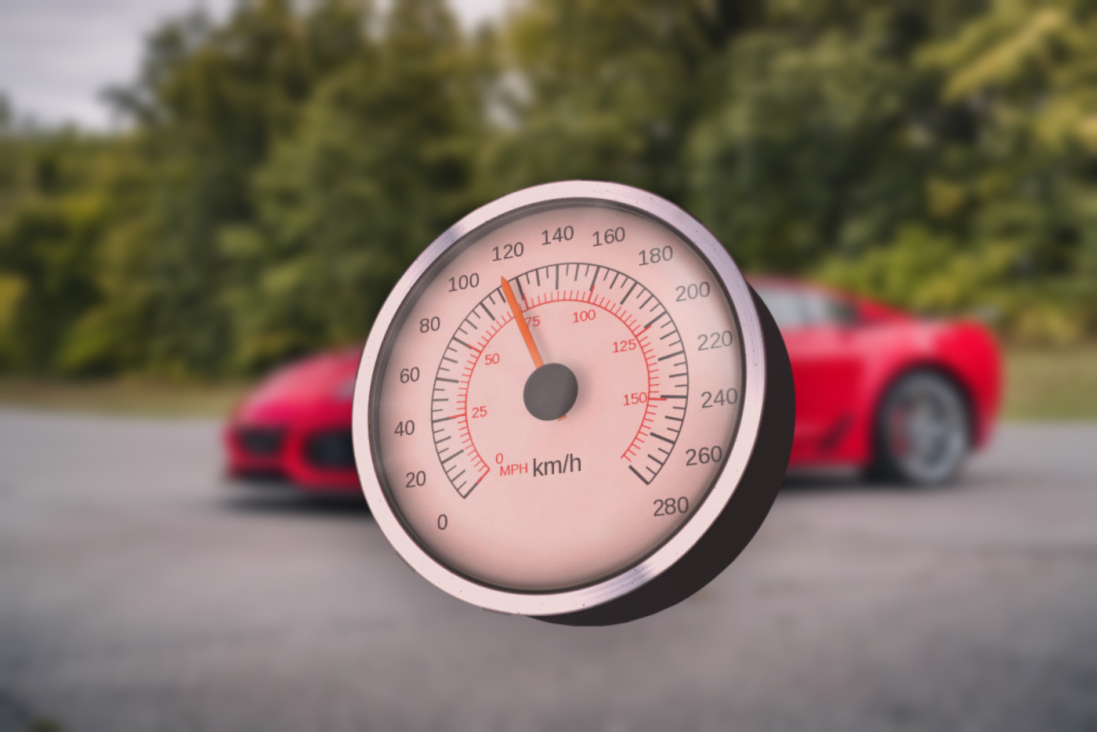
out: **115** km/h
